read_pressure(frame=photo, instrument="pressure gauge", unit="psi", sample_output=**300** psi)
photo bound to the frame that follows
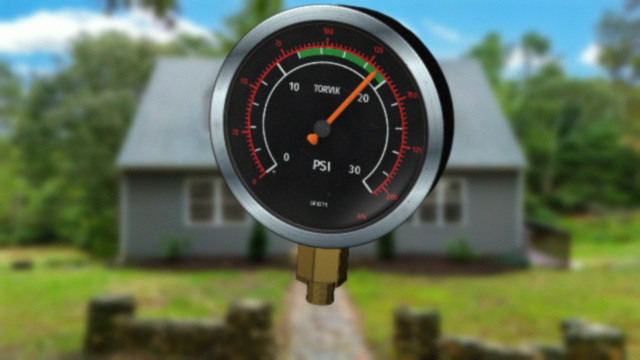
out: **19** psi
